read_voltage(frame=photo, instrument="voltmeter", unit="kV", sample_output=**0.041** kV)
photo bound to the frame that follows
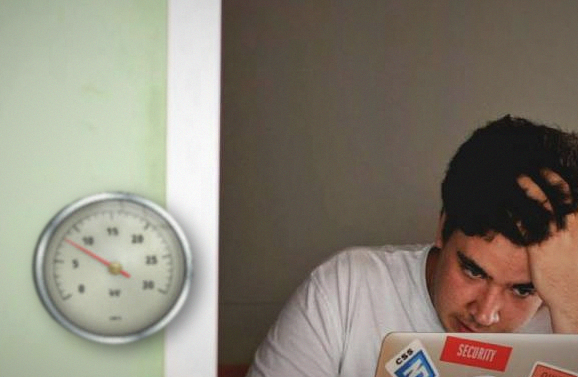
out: **8** kV
